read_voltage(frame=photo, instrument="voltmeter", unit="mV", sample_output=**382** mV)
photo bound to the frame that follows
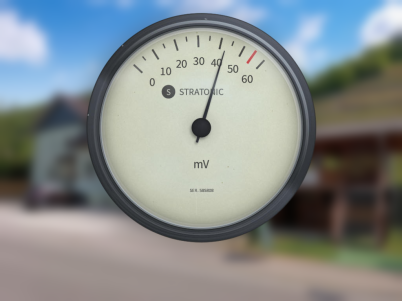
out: **42.5** mV
